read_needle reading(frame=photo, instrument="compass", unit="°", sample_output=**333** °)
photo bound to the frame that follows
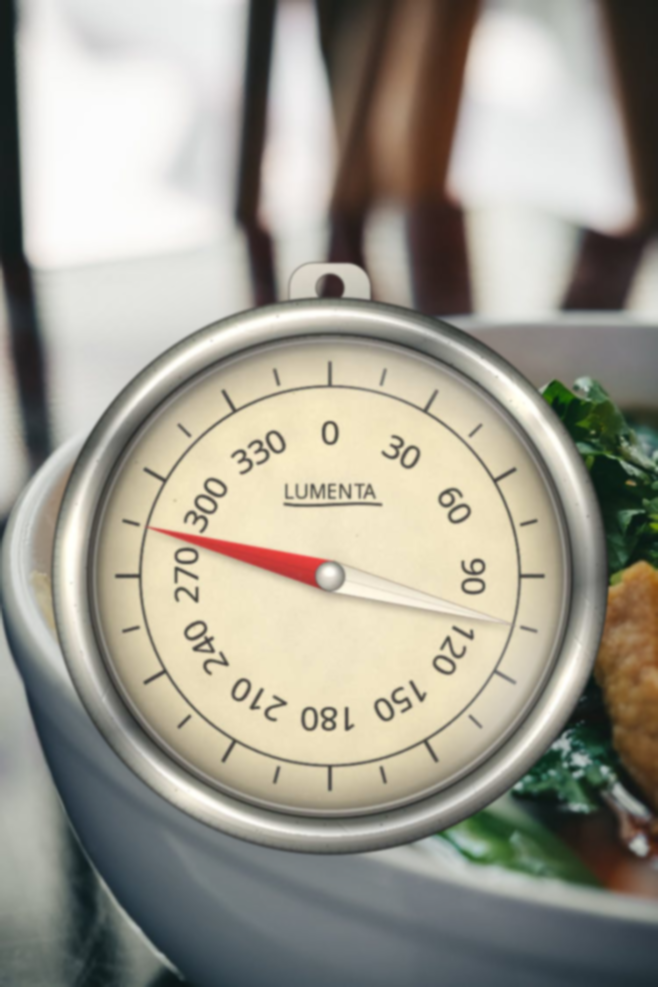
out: **285** °
